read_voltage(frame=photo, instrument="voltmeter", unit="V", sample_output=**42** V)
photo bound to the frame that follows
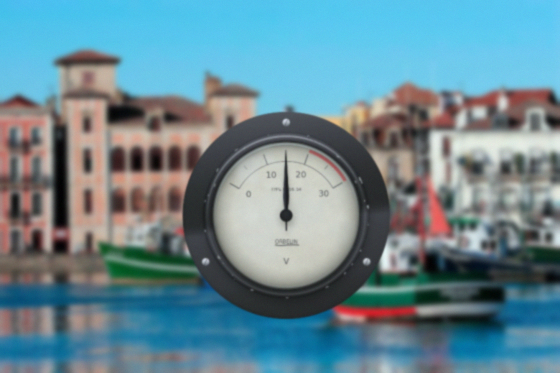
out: **15** V
